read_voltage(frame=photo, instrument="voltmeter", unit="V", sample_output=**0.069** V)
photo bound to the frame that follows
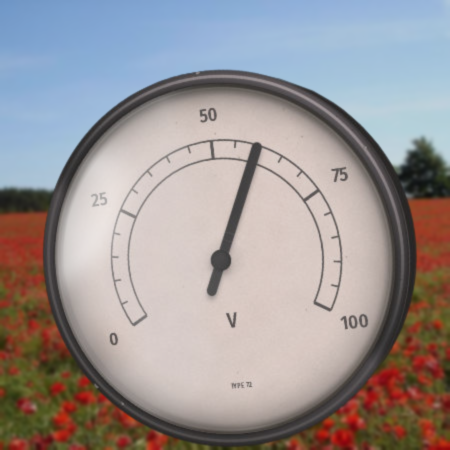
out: **60** V
